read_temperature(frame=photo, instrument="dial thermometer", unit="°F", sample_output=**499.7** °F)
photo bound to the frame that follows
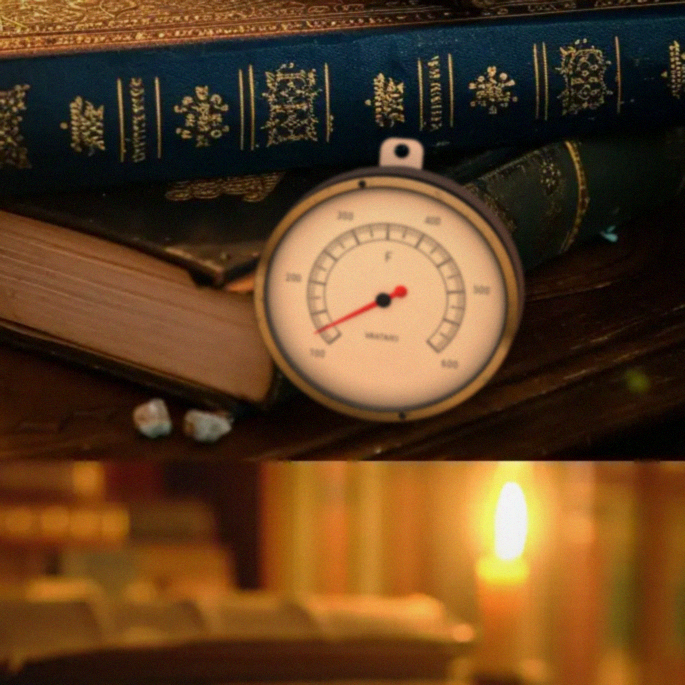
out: **125** °F
